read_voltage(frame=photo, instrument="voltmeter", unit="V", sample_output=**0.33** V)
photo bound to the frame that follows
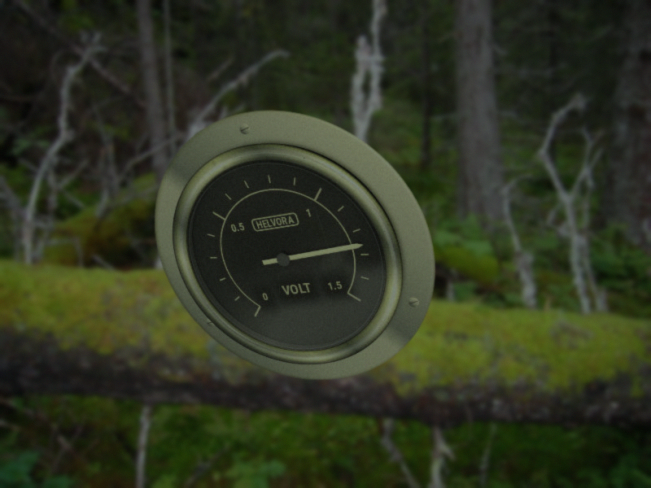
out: **1.25** V
